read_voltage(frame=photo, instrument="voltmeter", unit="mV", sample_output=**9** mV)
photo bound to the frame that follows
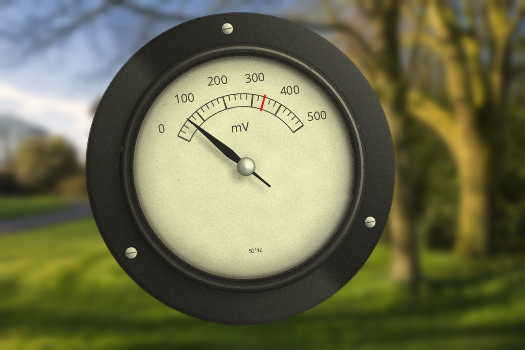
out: **60** mV
